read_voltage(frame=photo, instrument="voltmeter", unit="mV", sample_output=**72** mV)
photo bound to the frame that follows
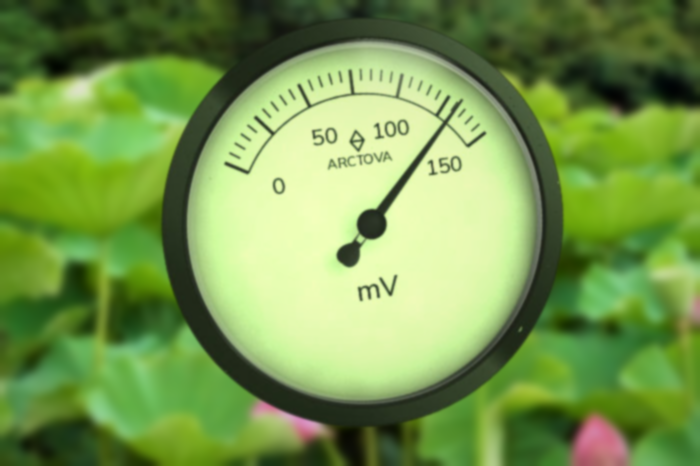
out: **130** mV
